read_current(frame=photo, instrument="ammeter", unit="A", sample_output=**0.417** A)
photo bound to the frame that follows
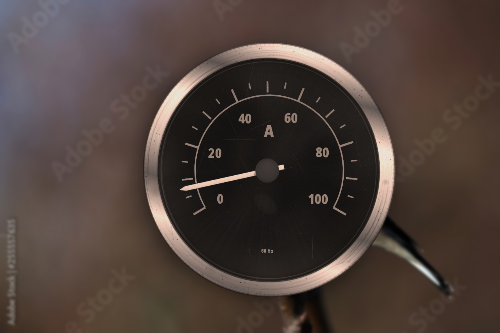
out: **7.5** A
